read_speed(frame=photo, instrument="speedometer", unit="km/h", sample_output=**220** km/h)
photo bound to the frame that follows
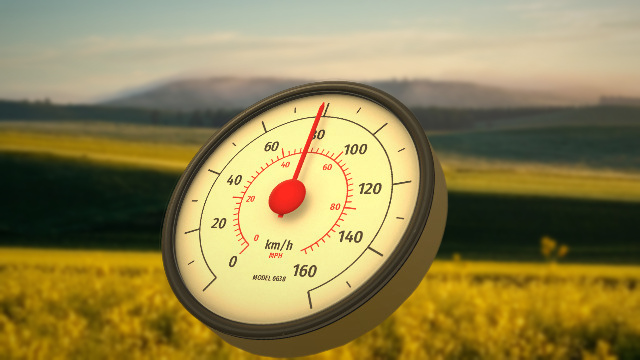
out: **80** km/h
